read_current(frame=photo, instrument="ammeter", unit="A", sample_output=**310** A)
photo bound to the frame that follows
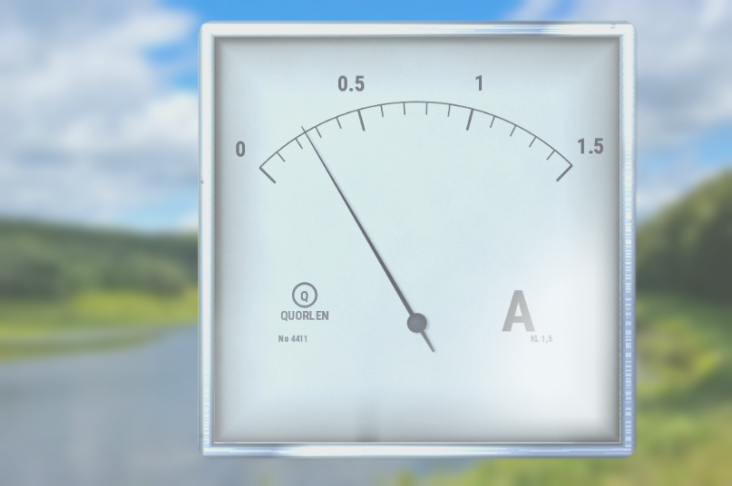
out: **0.25** A
